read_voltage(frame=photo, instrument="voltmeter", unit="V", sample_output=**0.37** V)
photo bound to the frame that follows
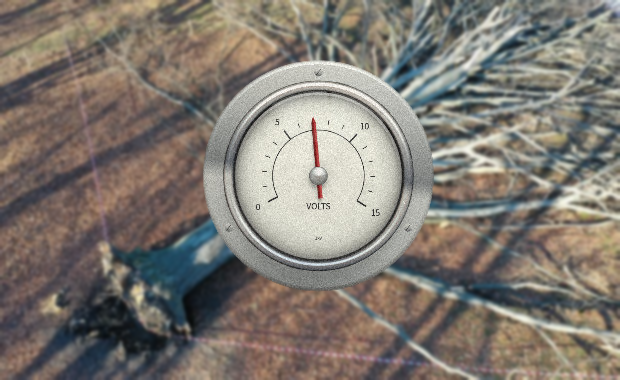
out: **7** V
